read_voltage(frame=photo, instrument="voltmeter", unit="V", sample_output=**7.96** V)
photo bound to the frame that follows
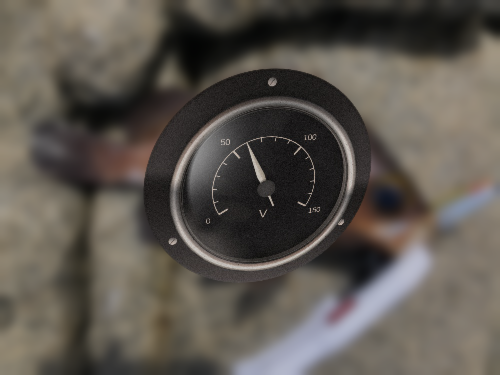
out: **60** V
